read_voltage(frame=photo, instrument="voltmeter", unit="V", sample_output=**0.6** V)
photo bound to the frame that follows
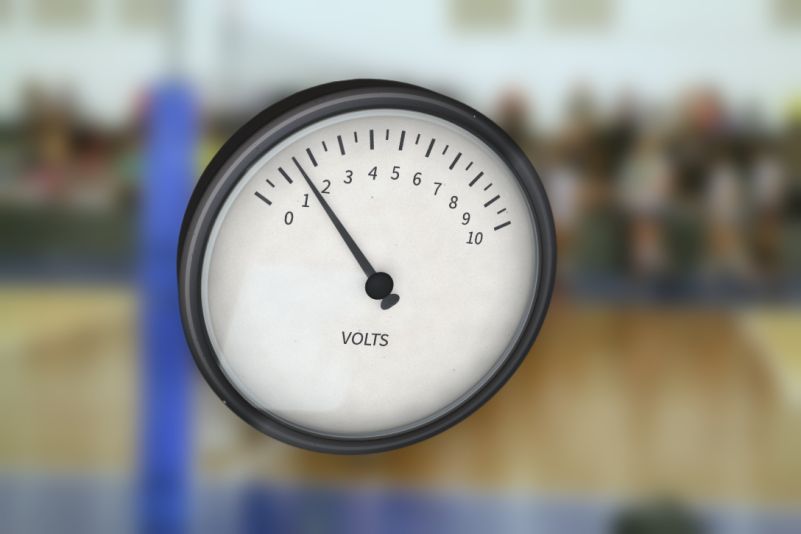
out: **1.5** V
